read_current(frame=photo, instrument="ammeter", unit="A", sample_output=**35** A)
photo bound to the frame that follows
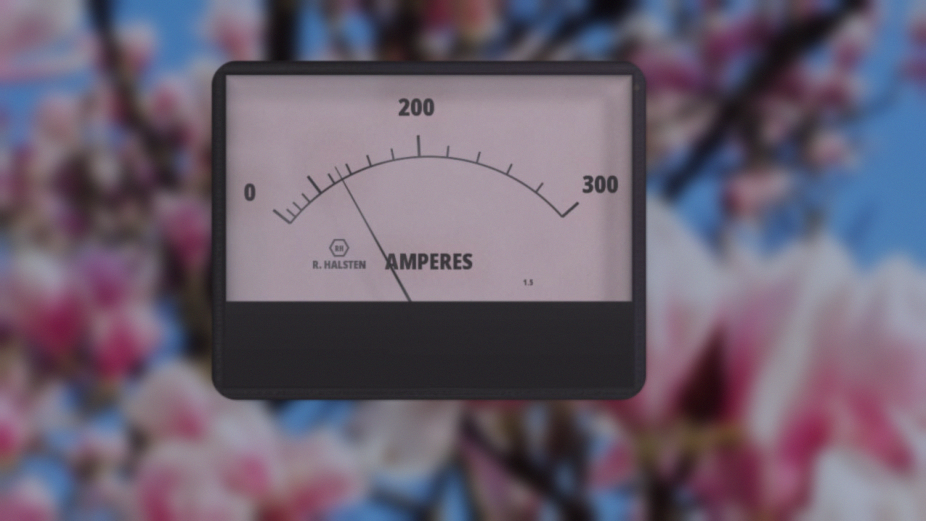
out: **130** A
